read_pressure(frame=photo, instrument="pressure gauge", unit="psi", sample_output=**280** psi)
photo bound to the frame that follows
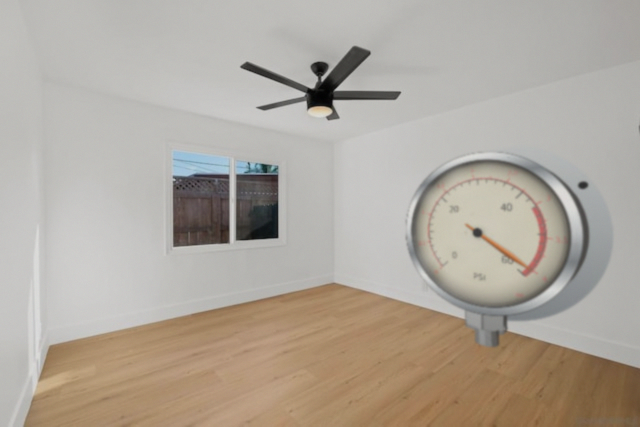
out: **58** psi
